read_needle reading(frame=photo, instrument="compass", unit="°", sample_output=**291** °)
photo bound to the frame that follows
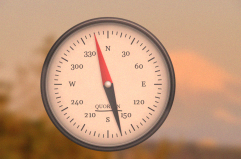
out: **345** °
